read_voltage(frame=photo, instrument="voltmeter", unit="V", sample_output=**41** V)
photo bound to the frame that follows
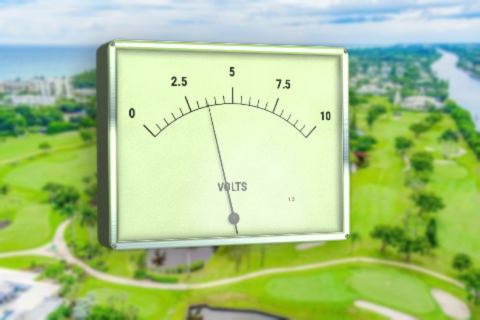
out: **3.5** V
